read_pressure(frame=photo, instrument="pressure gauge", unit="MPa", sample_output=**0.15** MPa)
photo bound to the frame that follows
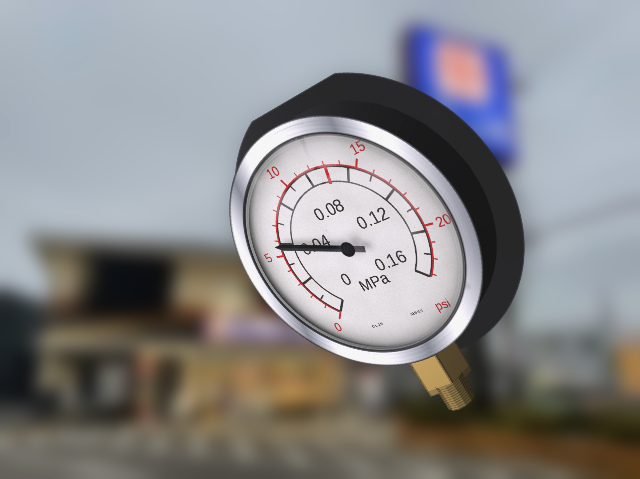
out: **0.04** MPa
